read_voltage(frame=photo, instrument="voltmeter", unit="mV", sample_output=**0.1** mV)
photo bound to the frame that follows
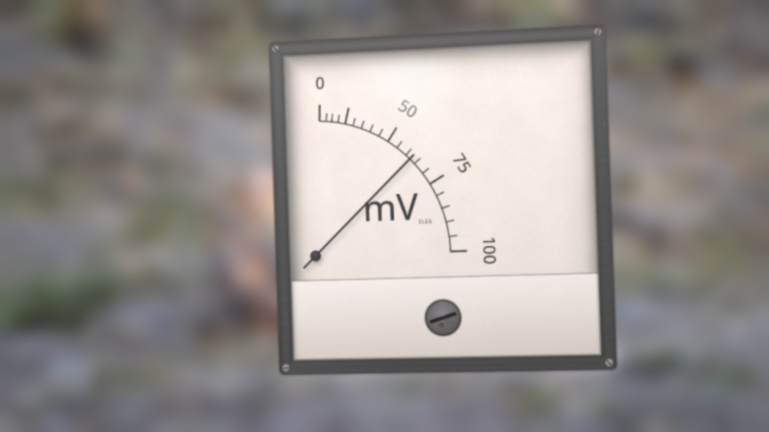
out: **62.5** mV
